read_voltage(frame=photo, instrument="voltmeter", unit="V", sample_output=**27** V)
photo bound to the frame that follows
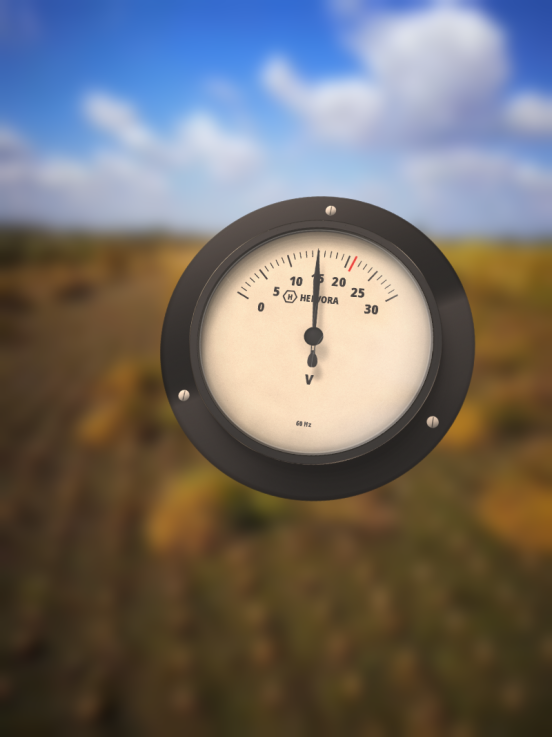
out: **15** V
